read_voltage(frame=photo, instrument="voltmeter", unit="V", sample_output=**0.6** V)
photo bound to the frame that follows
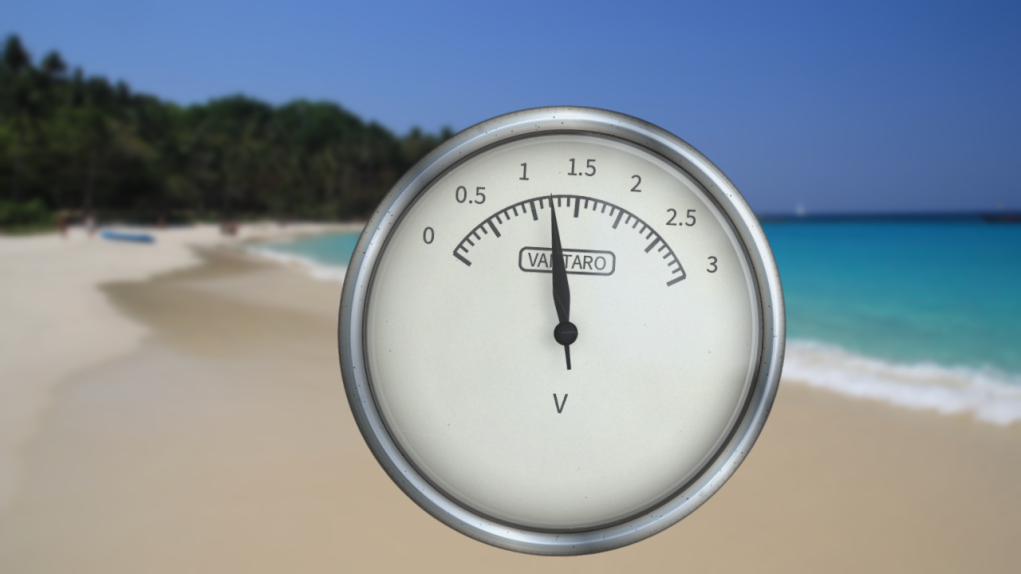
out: **1.2** V
